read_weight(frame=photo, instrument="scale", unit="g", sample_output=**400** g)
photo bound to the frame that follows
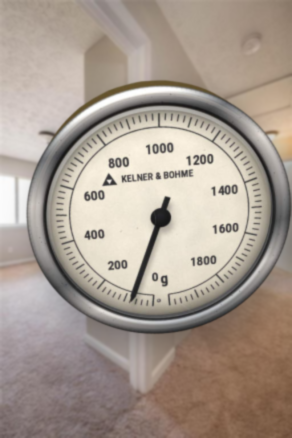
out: **80** g
